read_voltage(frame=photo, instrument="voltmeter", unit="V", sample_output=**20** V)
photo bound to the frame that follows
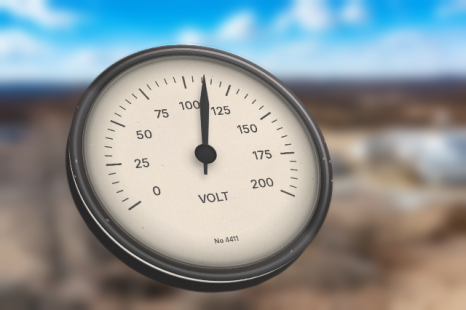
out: **110** V
